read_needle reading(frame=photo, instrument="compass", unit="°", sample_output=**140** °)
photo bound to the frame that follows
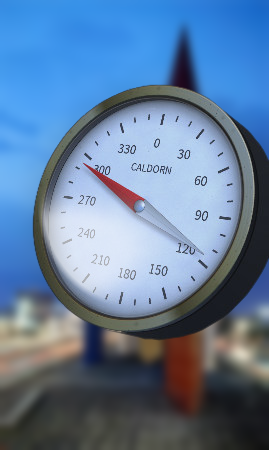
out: **295** °
